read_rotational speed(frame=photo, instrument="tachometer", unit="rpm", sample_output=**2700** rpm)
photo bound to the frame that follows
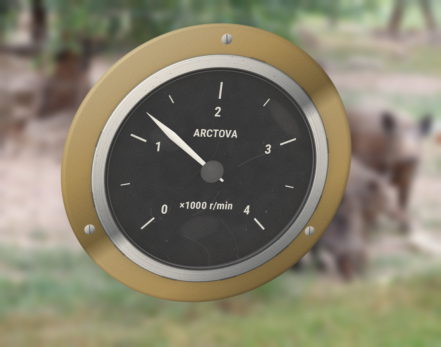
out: **1250** rpm
